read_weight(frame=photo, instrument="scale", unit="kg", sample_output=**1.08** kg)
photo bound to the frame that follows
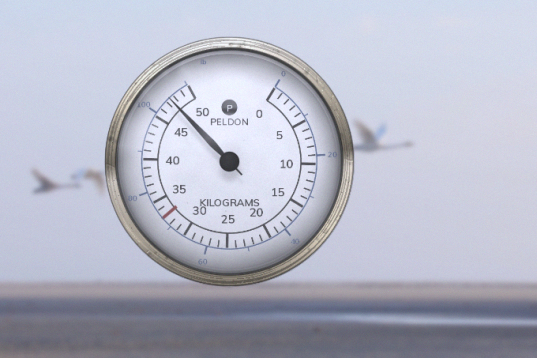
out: **47.5** kg
